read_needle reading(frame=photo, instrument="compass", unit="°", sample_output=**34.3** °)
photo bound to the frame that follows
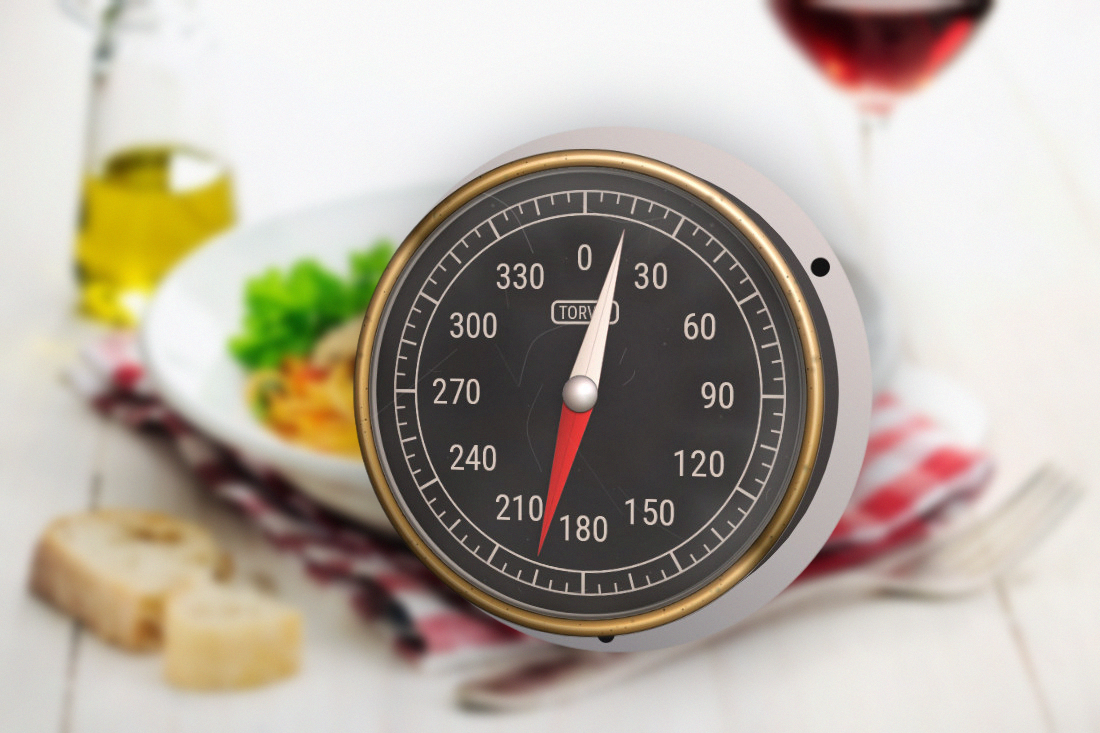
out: **195** °
